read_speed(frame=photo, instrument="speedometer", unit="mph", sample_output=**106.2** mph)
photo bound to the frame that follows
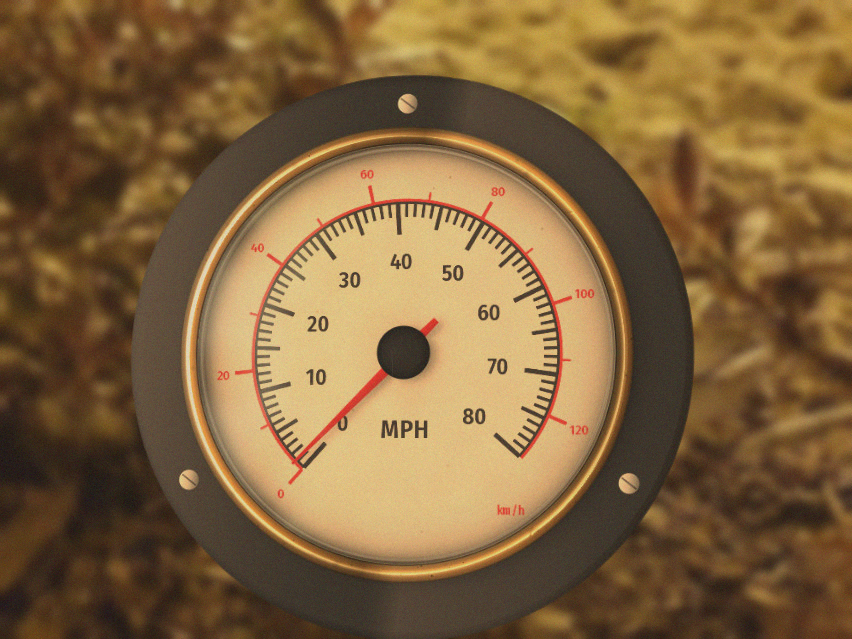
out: **1** mph
